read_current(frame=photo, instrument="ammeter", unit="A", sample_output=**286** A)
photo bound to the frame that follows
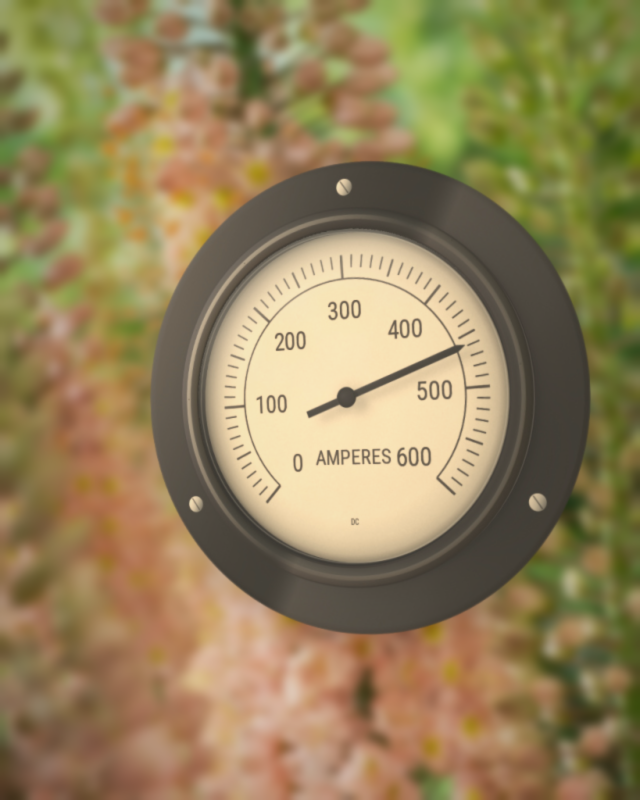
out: **460** A
